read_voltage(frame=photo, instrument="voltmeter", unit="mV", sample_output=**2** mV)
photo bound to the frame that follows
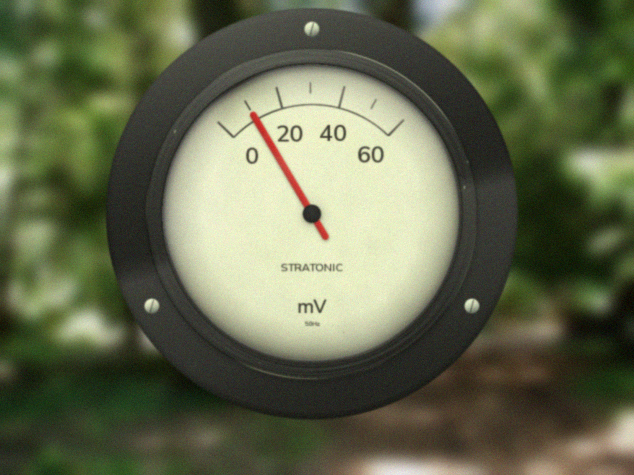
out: **10** mV
